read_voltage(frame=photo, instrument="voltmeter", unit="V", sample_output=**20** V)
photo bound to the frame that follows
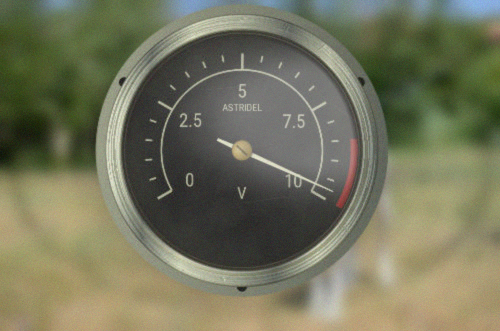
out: **9.75** V
